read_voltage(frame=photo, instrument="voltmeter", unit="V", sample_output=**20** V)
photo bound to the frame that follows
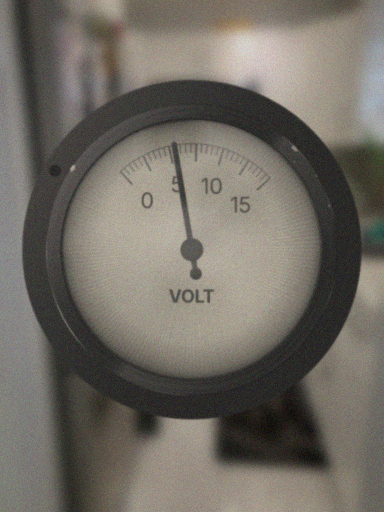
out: **5.5** V
